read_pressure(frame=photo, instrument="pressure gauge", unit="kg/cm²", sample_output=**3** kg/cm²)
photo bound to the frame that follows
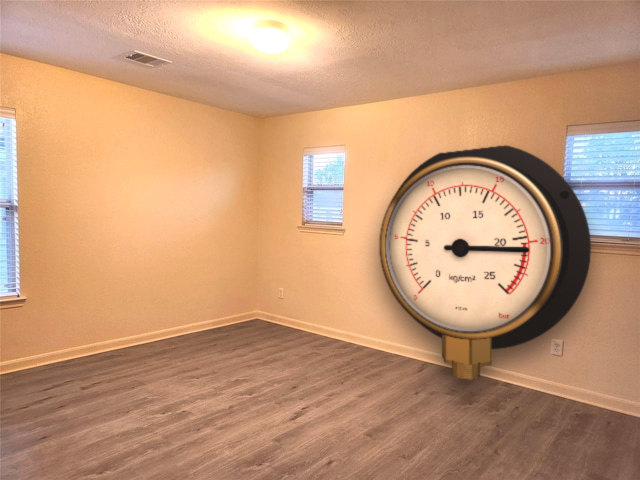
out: **21** kg/cm²
